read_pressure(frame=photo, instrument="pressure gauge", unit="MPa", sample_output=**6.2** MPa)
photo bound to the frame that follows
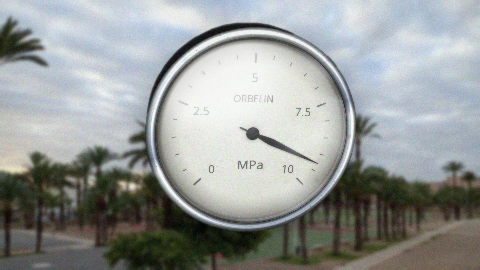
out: **9.25** MPa
